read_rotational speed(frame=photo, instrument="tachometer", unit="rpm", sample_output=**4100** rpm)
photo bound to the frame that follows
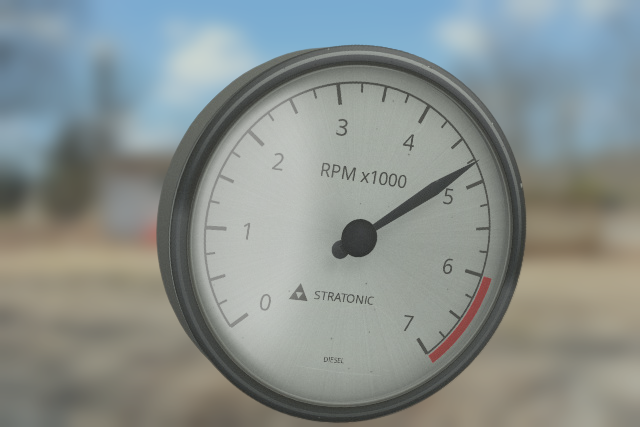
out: **4750** rpm
